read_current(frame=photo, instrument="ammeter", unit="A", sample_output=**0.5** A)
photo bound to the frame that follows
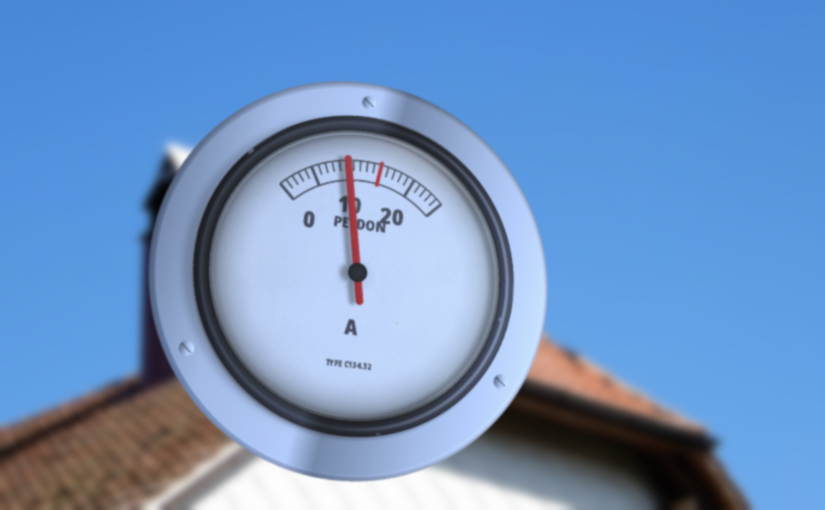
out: **10** A
